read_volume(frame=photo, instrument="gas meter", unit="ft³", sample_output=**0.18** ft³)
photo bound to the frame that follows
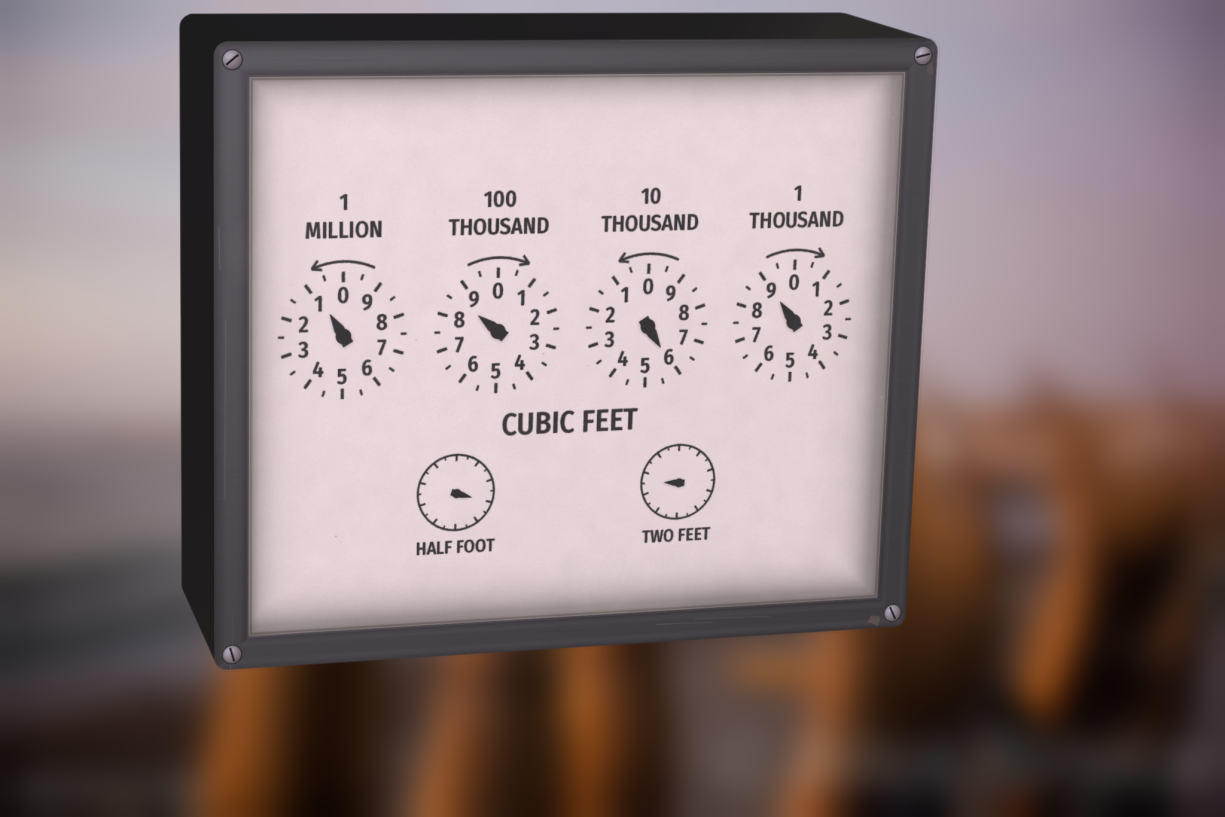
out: **85900** ft³
